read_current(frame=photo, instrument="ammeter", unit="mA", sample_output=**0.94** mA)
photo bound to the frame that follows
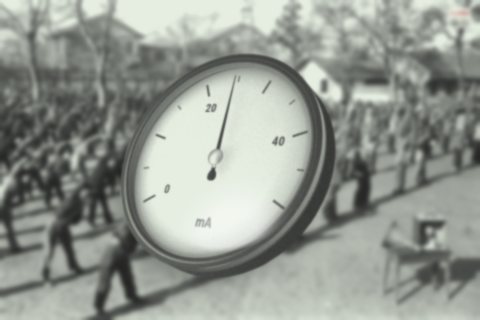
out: **25** mA
